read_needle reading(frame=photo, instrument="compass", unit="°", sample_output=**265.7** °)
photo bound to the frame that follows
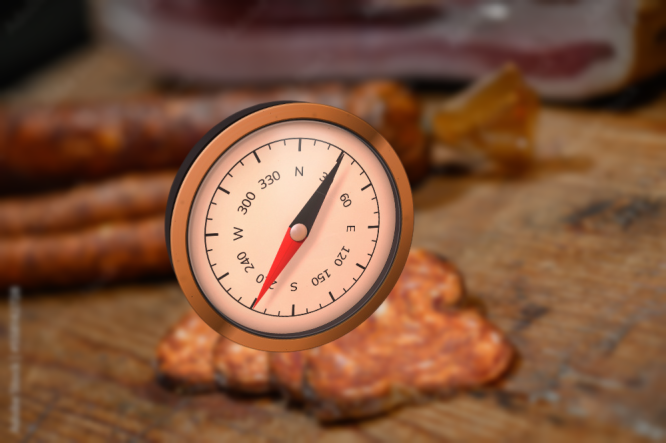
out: **210** °
